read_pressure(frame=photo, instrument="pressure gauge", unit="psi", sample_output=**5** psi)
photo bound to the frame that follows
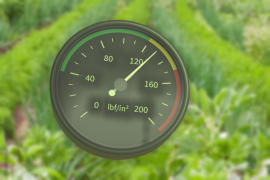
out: **130** psi
